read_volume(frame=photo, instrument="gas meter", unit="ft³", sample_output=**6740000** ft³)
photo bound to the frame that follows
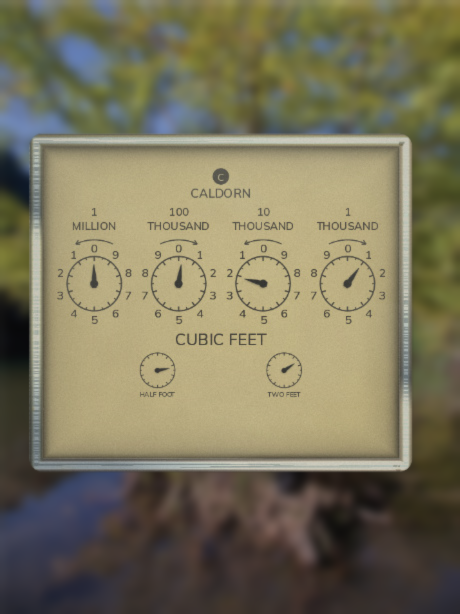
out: **2100** ft³
